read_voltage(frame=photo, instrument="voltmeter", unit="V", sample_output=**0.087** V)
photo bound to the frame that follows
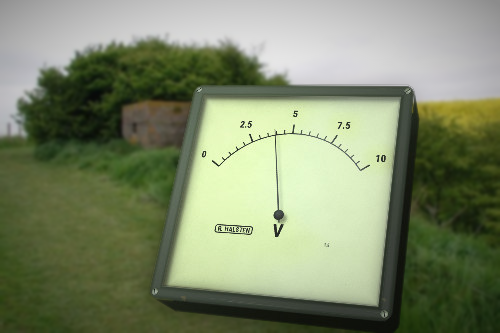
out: **4** V
